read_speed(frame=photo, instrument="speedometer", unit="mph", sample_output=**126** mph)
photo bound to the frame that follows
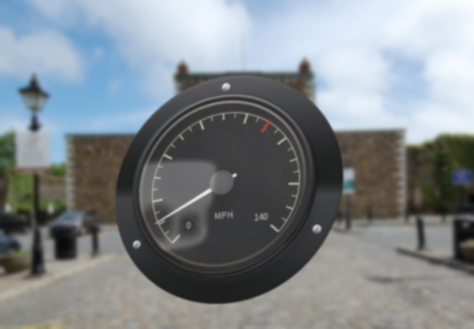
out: **10** mph
